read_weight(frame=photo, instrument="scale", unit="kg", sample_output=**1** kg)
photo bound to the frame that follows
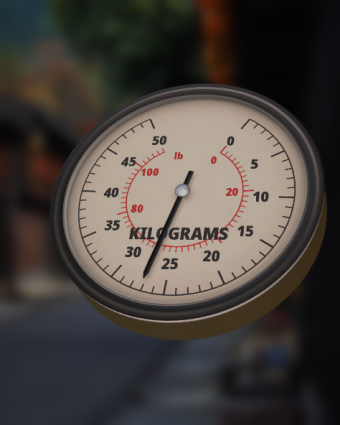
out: **27** kg
